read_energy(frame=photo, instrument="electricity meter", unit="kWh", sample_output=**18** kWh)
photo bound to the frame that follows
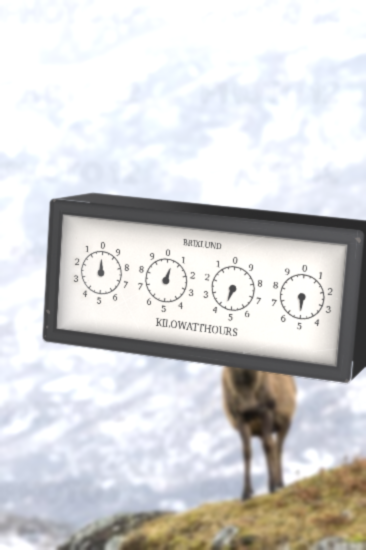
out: **45** kWh
